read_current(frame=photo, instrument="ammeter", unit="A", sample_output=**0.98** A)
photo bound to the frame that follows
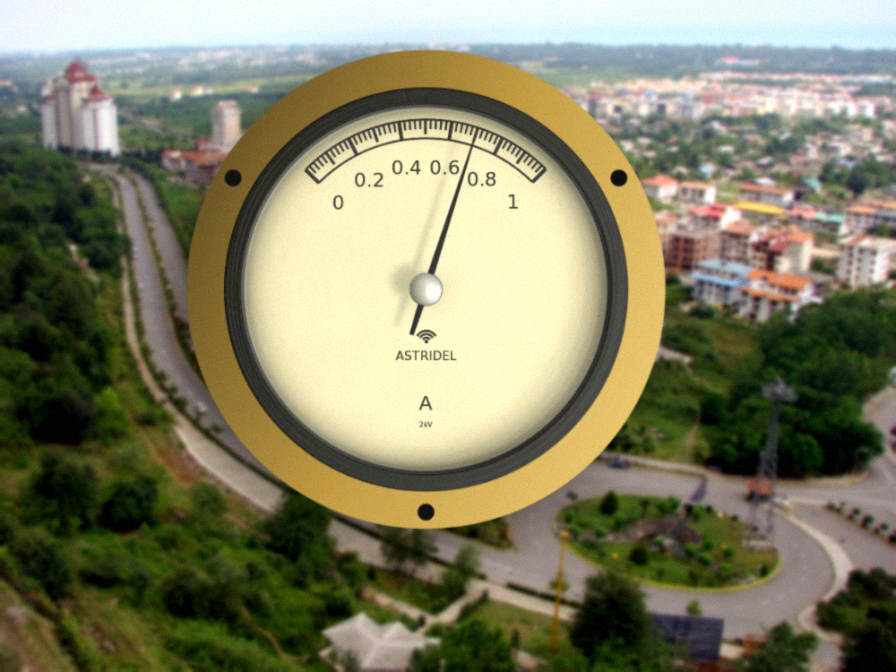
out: **0.7** A
